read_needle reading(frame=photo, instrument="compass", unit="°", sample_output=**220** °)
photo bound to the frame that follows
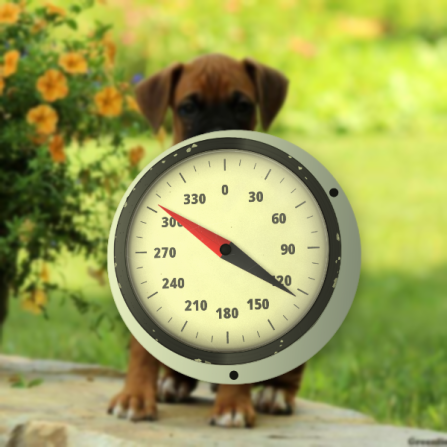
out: **305** °
